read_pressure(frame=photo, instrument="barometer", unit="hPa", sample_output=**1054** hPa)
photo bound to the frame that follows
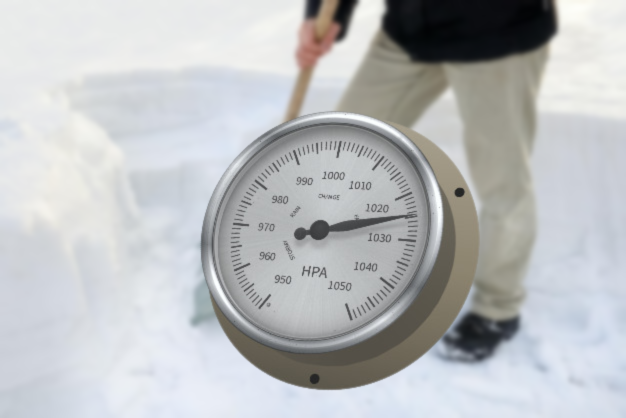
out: **1025** hPa
